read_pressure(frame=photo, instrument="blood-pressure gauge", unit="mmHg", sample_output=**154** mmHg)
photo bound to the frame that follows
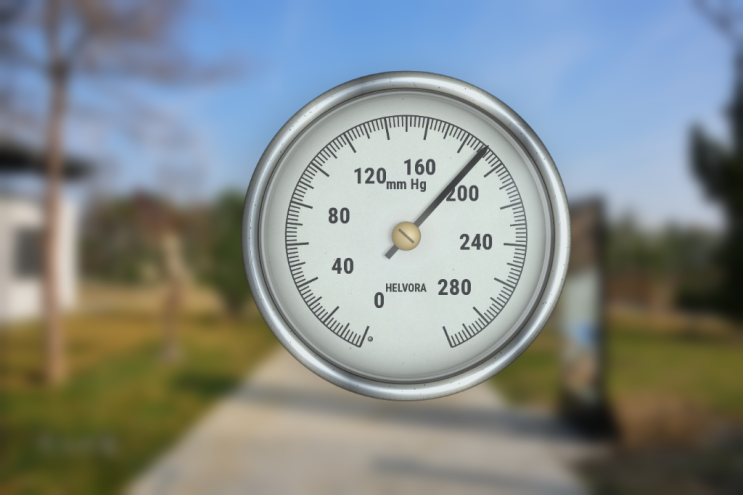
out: **190** mmHg
